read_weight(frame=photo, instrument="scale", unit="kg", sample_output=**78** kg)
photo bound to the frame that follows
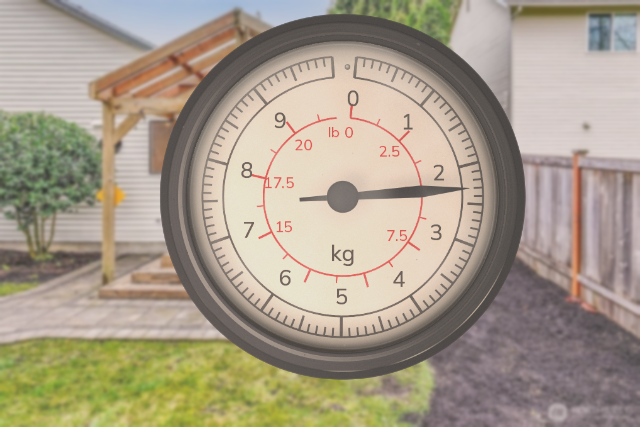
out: **2.3** kg
